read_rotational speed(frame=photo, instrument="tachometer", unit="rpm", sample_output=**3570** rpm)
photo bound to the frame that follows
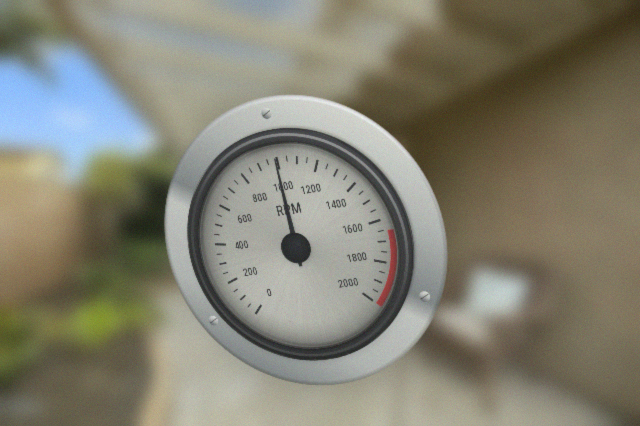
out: **1000** rpm
